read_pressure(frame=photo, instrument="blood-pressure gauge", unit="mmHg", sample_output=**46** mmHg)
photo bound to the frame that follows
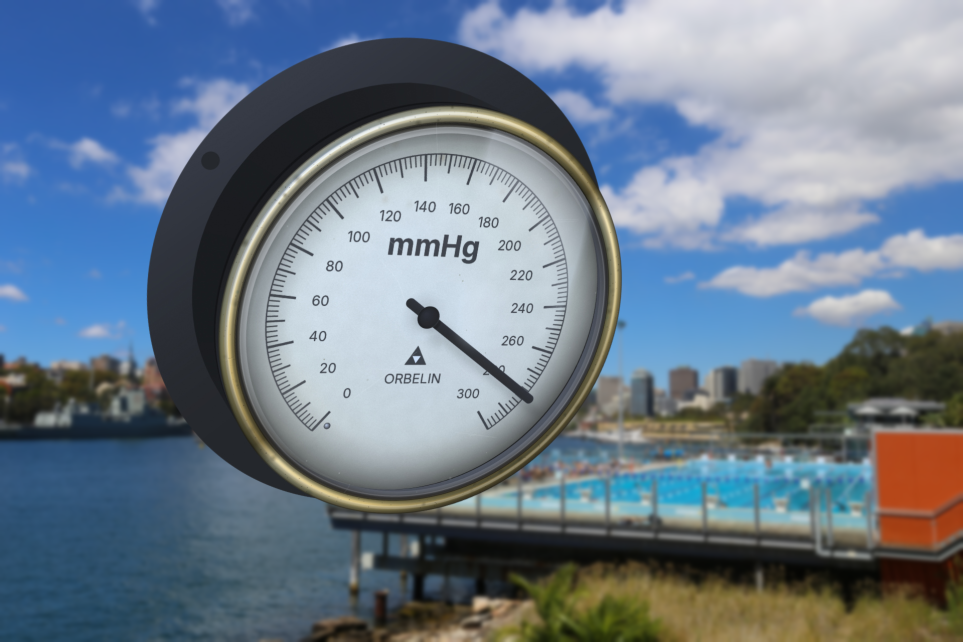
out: **280** mmHg
